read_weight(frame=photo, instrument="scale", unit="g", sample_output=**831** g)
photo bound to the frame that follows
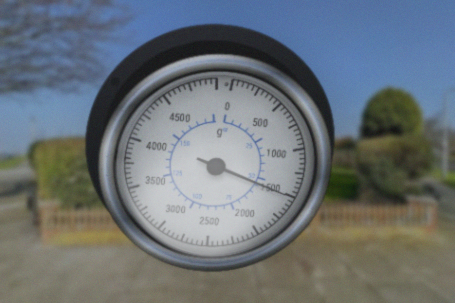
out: **1500** g
